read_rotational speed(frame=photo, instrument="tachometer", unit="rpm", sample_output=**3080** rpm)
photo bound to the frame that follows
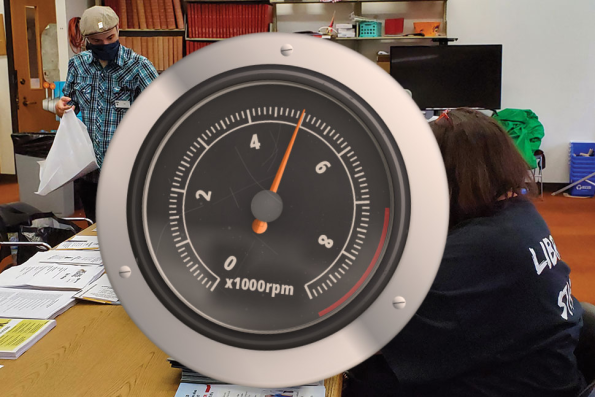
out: **5000** rpm
